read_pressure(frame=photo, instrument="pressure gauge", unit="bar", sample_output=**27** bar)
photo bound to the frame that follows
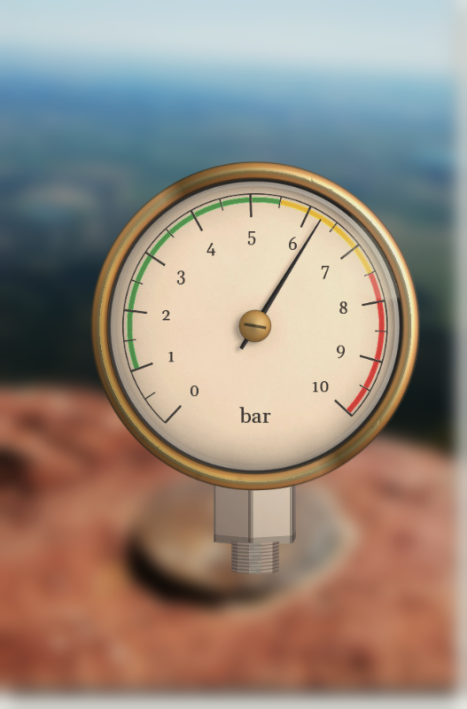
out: **6.25** bar
